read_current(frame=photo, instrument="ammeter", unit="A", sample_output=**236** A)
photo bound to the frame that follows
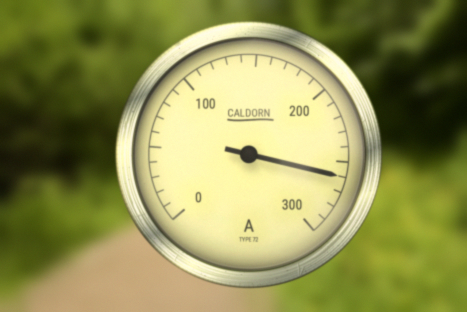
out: **260** A
